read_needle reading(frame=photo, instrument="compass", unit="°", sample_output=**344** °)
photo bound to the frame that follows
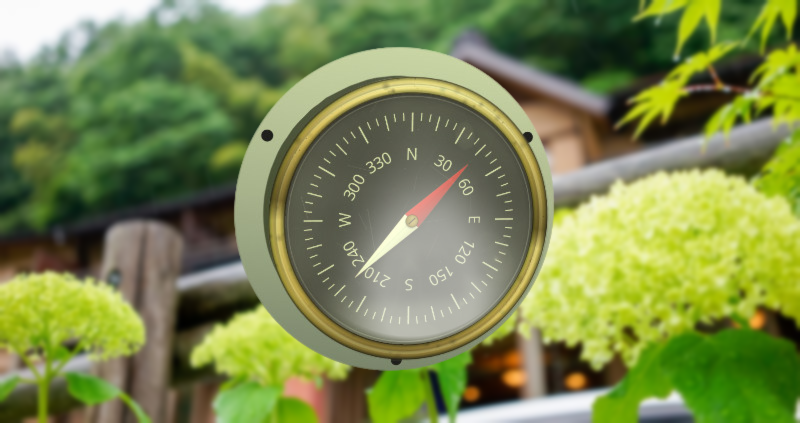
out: **45** °
